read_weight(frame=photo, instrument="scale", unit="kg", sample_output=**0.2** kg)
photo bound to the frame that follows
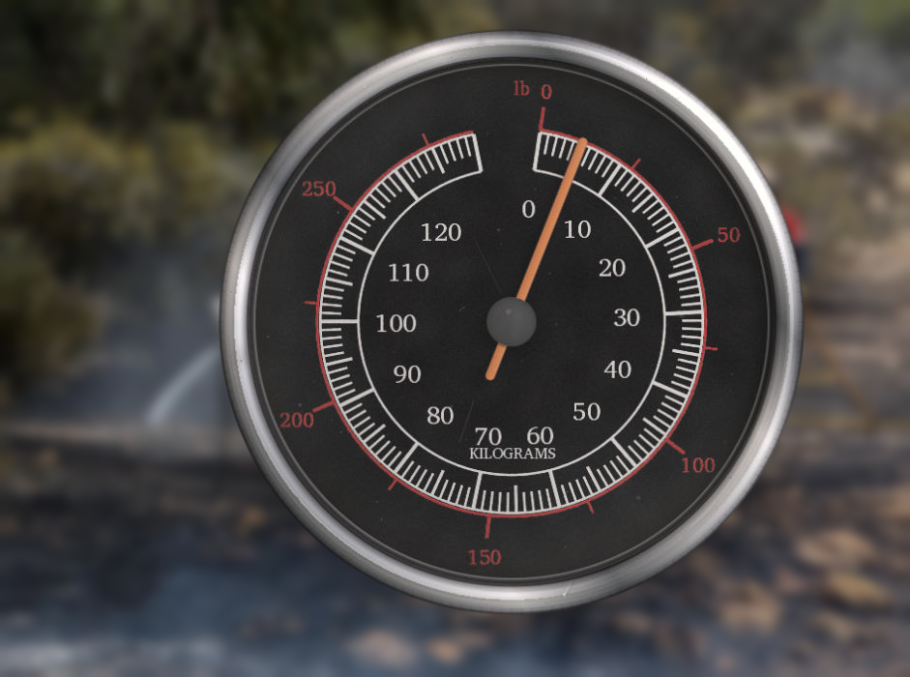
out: **5** kg
